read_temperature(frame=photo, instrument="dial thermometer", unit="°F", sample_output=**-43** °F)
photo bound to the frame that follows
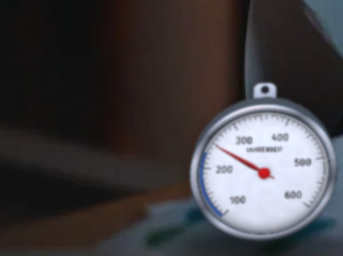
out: **250** °F
